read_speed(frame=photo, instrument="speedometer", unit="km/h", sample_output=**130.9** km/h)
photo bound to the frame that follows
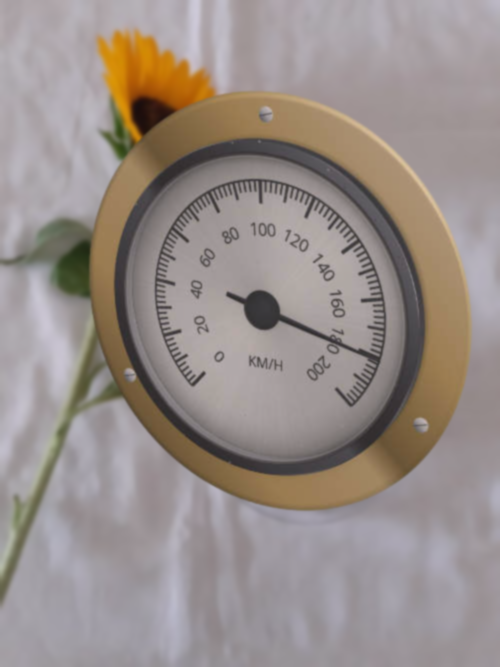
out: **180** km/h
